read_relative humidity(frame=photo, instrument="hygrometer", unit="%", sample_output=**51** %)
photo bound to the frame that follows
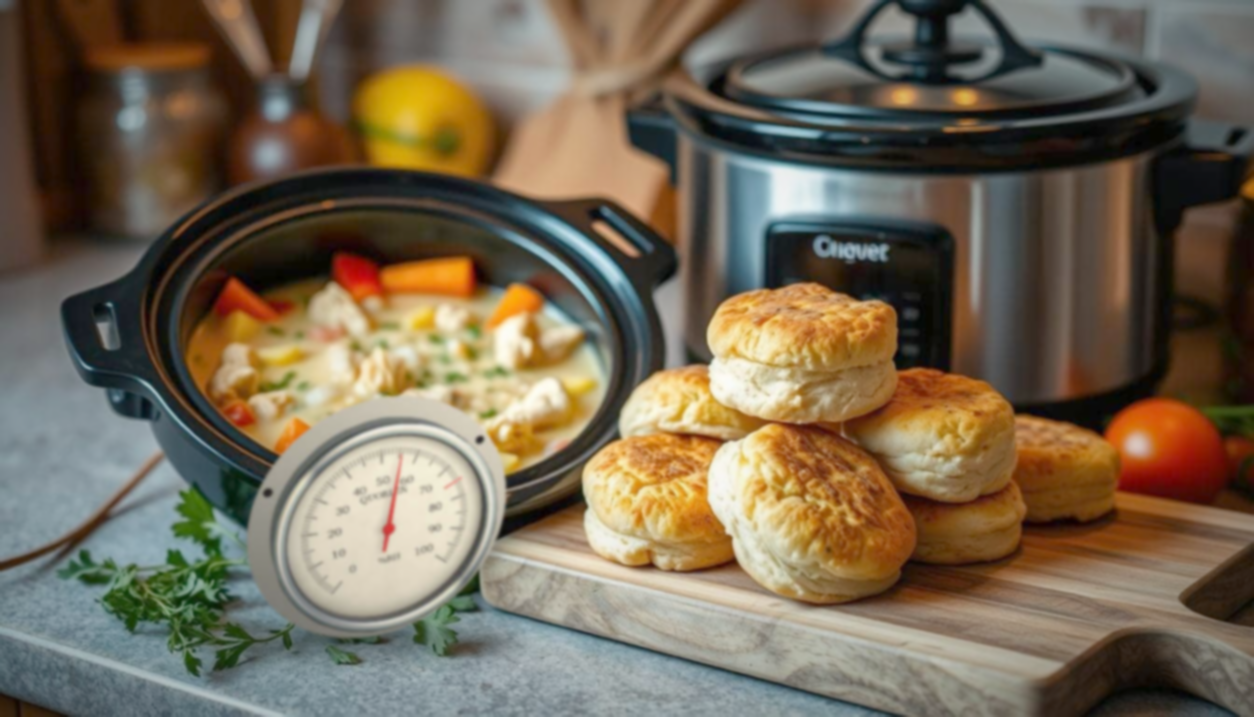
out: **55** %
